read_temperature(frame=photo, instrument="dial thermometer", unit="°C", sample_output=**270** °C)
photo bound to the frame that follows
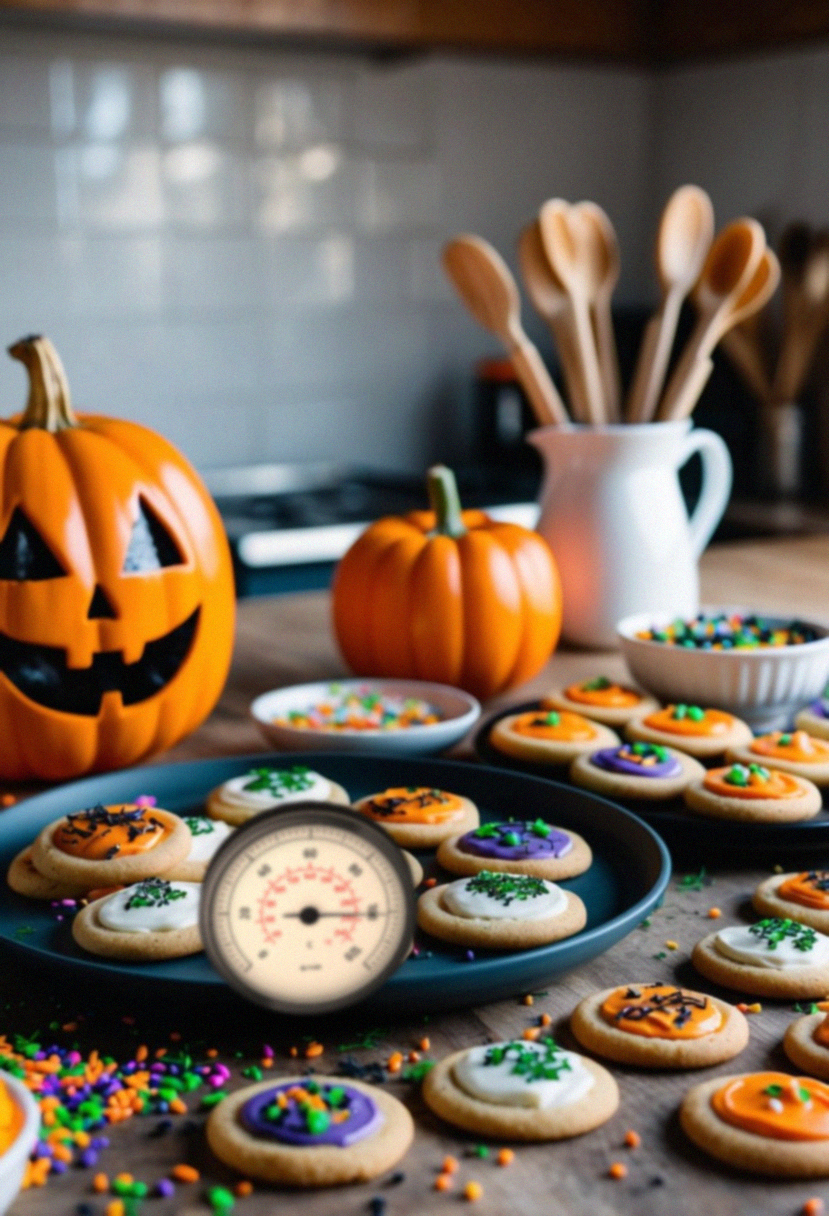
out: **100** °C
